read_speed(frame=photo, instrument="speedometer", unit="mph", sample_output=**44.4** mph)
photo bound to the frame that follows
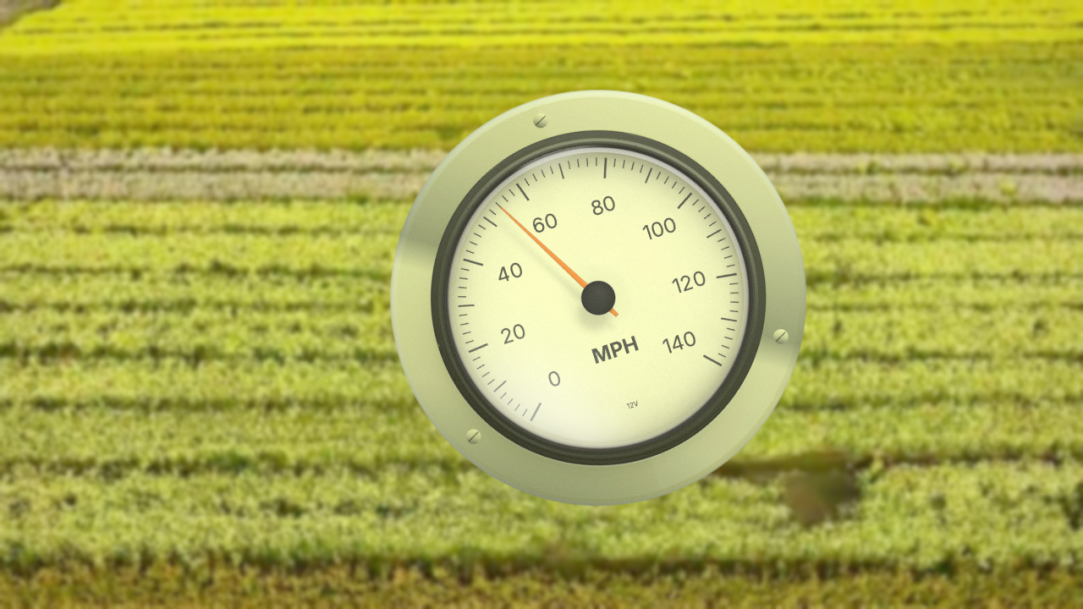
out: **54** mph
